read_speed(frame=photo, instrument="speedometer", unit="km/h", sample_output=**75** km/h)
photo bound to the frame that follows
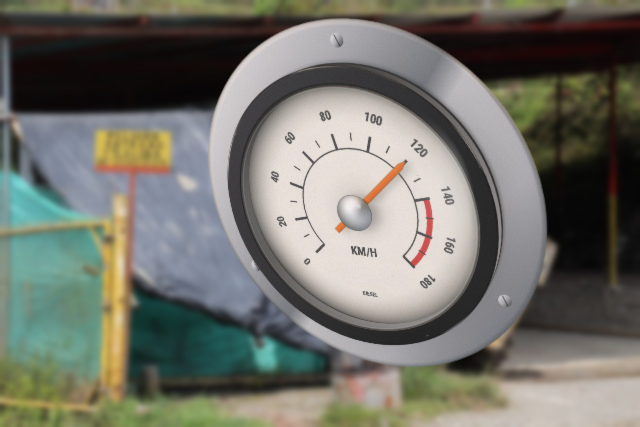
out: **120** km/h
